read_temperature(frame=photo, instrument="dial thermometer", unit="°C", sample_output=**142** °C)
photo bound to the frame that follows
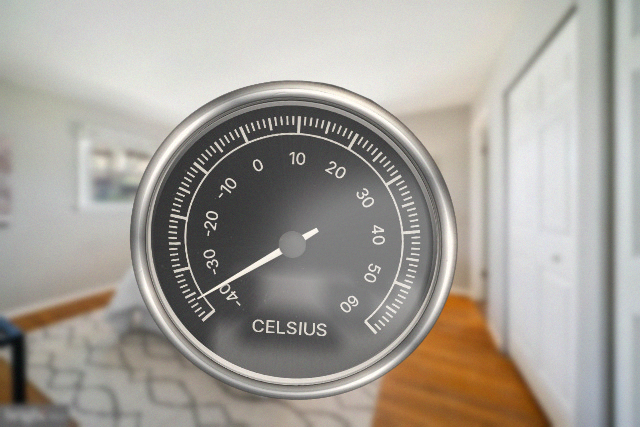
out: **-36** °C
